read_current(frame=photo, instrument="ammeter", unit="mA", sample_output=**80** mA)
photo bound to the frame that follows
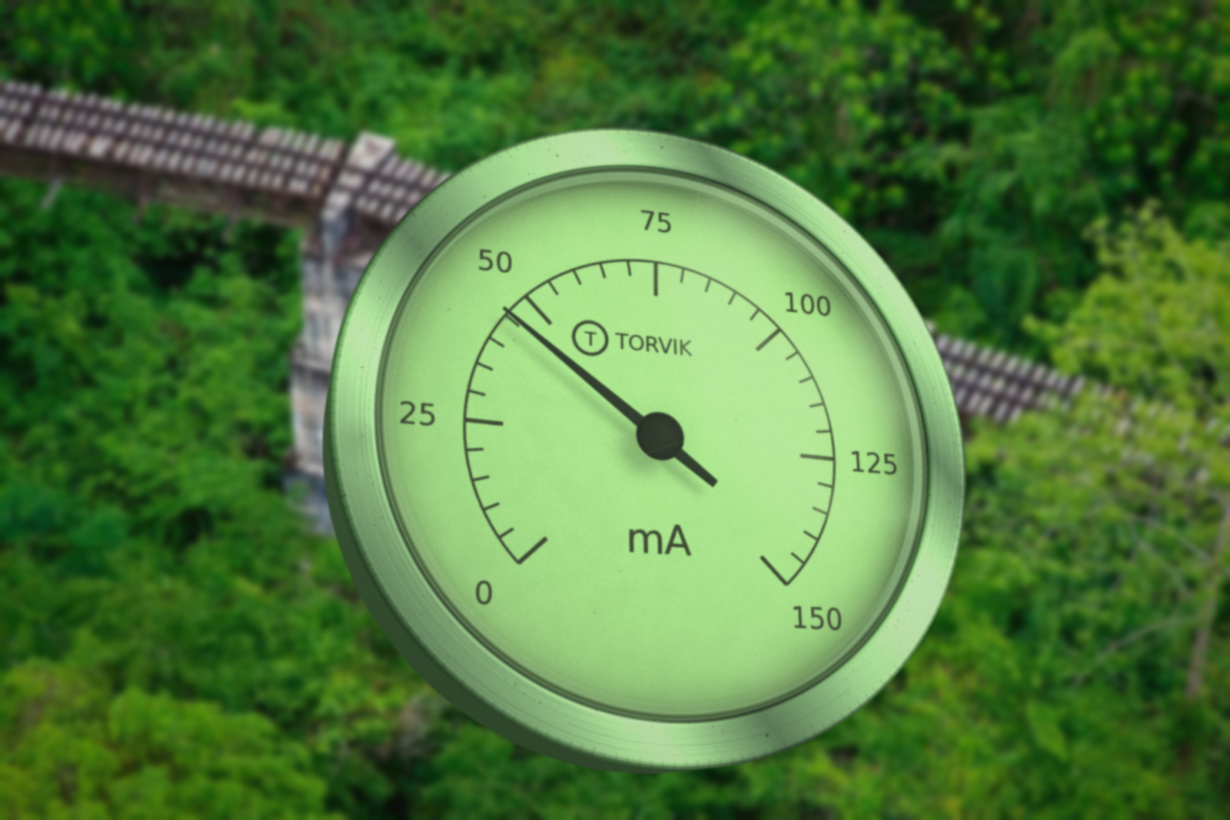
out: **45** mA
